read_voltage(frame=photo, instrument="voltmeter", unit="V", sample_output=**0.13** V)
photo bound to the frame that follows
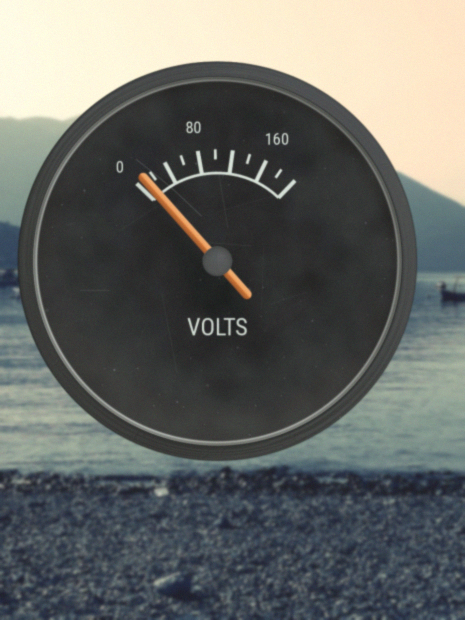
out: **10** V
